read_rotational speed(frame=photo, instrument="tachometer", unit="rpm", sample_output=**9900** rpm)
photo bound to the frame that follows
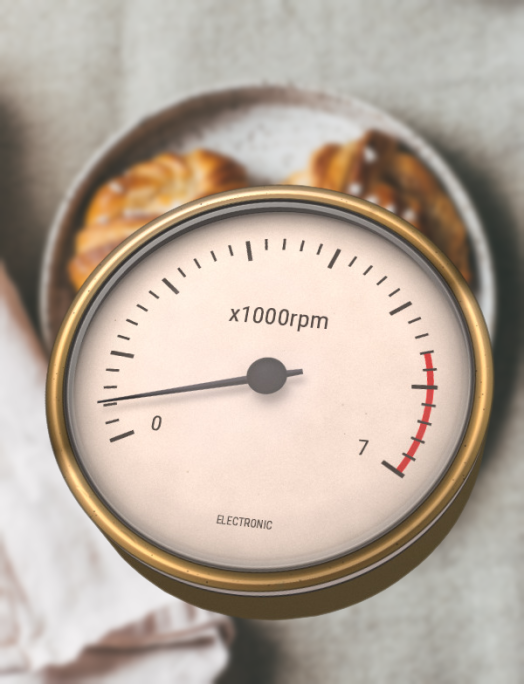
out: **400** rpm
